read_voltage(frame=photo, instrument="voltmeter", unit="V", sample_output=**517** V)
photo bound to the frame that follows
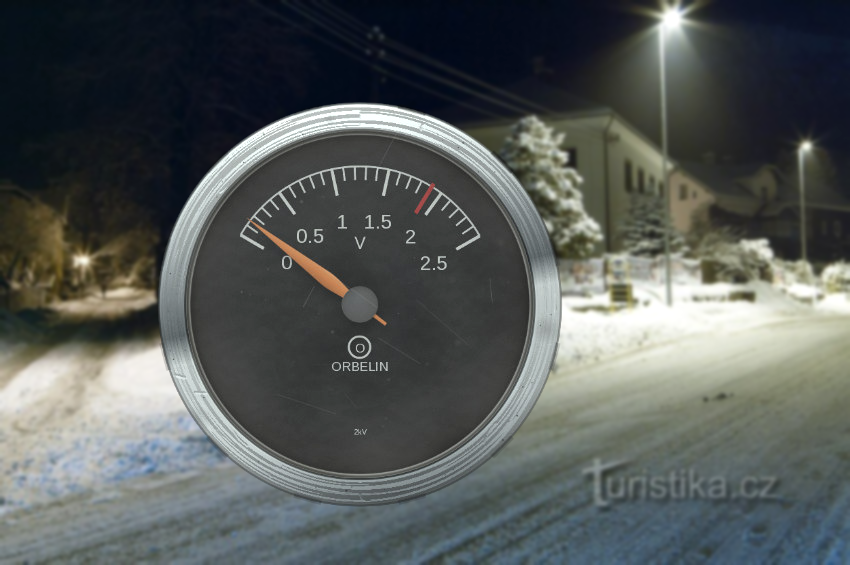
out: **0.15** V
